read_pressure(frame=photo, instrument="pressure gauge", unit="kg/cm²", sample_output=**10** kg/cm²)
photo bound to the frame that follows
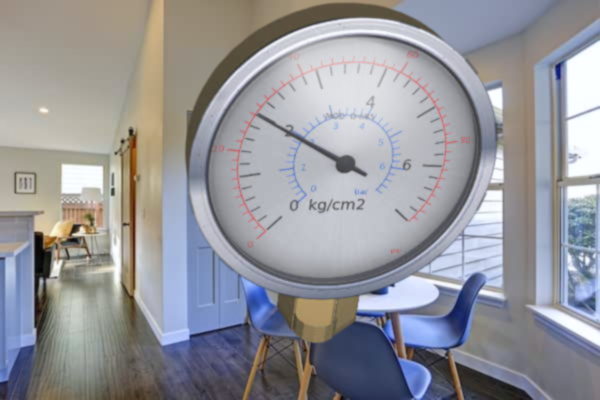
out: **2** kg/cm²
